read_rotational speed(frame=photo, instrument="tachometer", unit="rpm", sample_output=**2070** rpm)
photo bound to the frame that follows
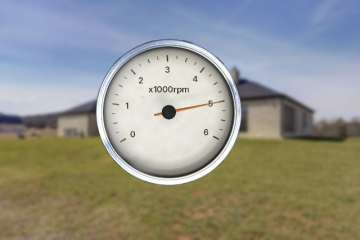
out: **5000** rpm
